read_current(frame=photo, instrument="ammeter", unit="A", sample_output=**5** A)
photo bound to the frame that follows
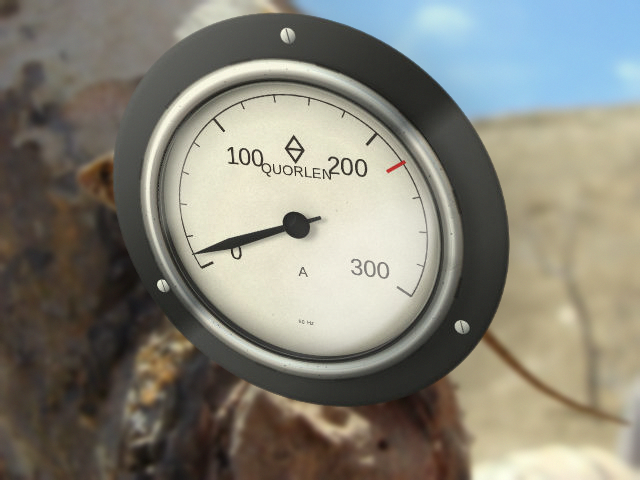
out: **10** A
